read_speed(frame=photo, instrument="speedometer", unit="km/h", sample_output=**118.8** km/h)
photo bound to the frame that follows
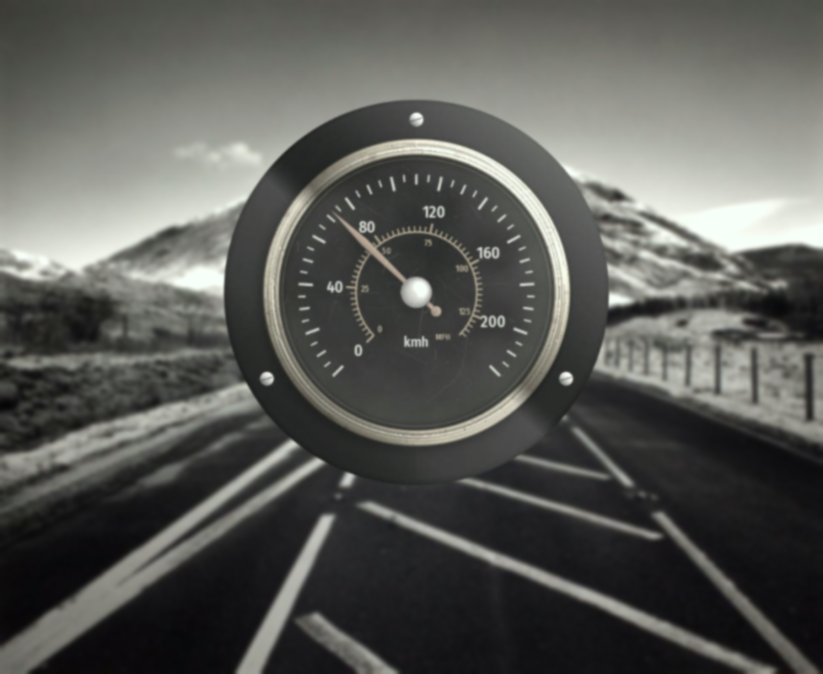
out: **72.5** km/h
